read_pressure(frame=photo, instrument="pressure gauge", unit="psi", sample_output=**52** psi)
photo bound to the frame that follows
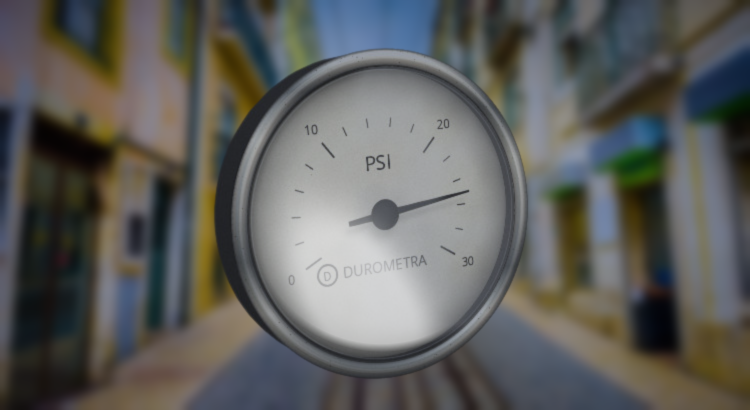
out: **25** psi
